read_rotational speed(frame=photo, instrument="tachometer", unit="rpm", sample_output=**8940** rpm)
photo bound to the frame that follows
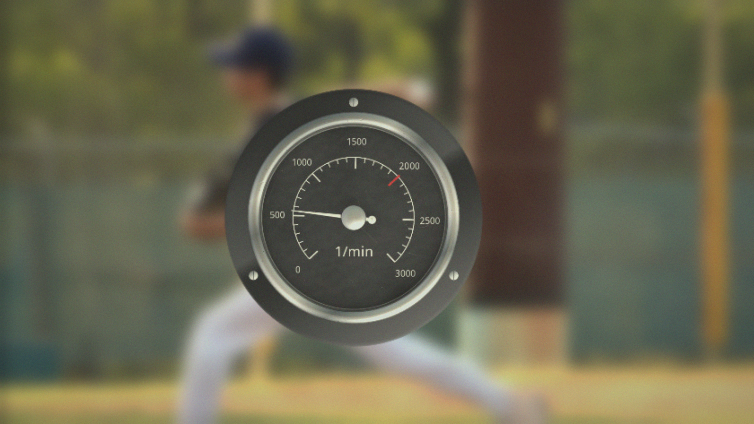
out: **550** rpm
